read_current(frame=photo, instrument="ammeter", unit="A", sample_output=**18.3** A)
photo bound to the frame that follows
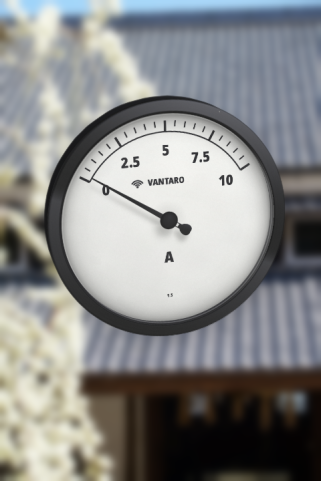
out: **0.25** A
